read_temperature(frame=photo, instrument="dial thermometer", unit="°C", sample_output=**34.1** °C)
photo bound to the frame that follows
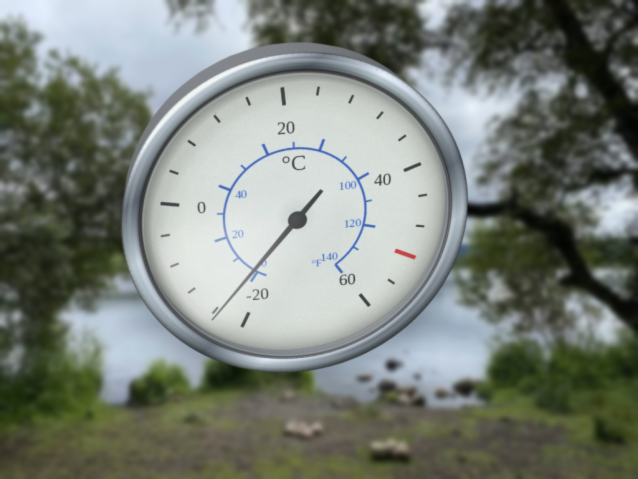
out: **-16** °C
